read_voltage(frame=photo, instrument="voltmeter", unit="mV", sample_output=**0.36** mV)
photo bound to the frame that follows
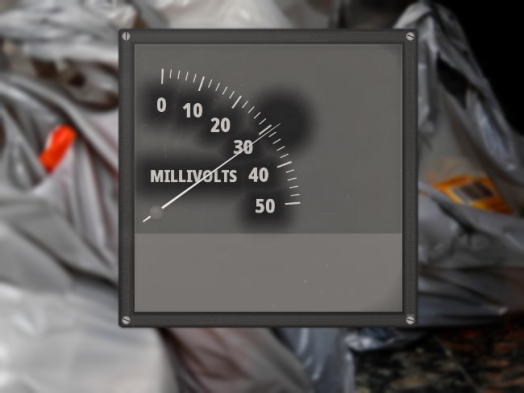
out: **31** mV
